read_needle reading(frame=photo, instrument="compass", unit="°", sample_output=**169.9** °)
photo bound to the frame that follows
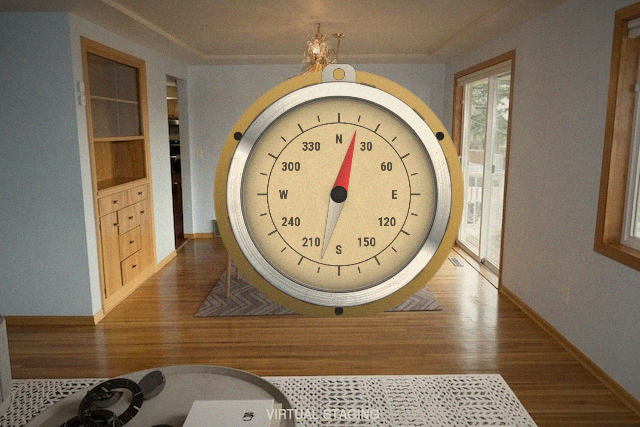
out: **15** °
